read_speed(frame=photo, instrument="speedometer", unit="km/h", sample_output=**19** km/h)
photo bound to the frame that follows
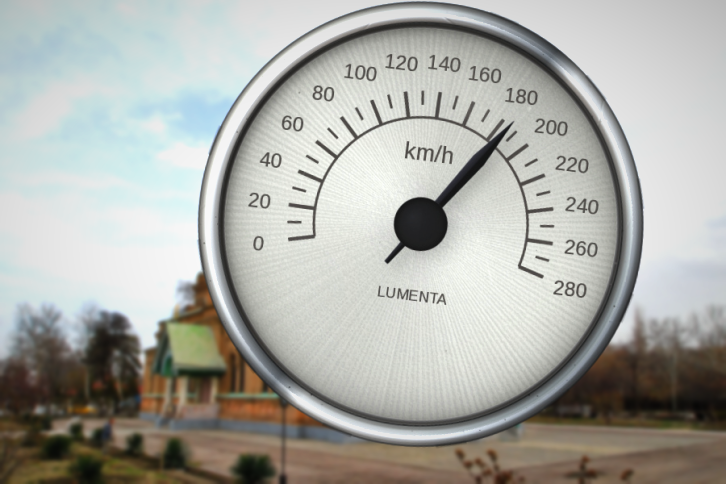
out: **185** km/h
